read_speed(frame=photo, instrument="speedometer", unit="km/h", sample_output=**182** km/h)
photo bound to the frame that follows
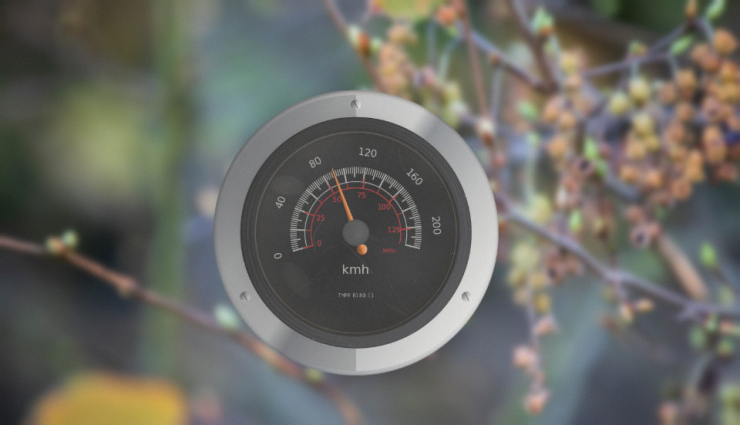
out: **90** km/h
